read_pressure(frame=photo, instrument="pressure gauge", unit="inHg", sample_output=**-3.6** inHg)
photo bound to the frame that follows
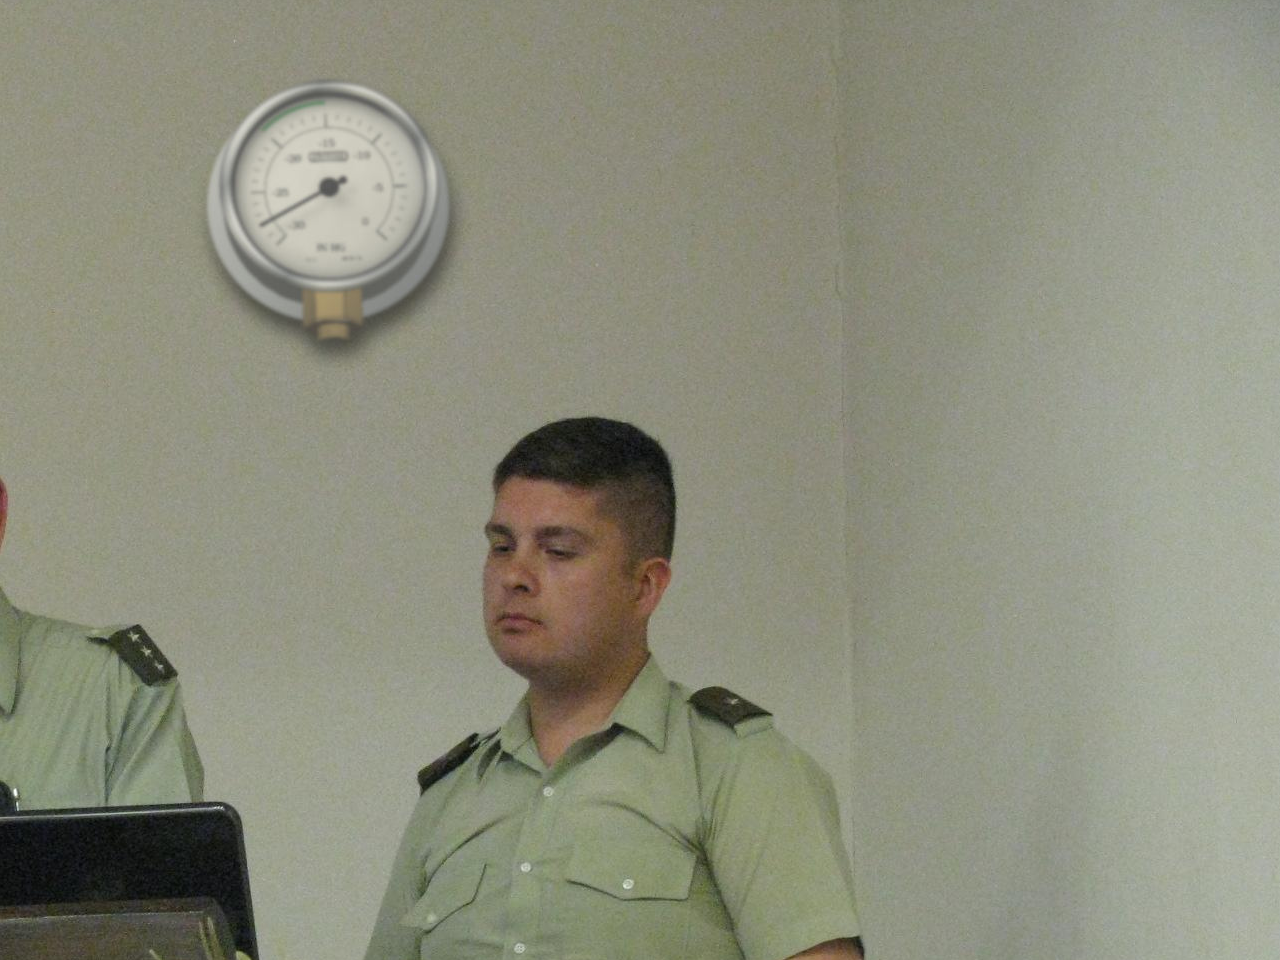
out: **-28** inHg
